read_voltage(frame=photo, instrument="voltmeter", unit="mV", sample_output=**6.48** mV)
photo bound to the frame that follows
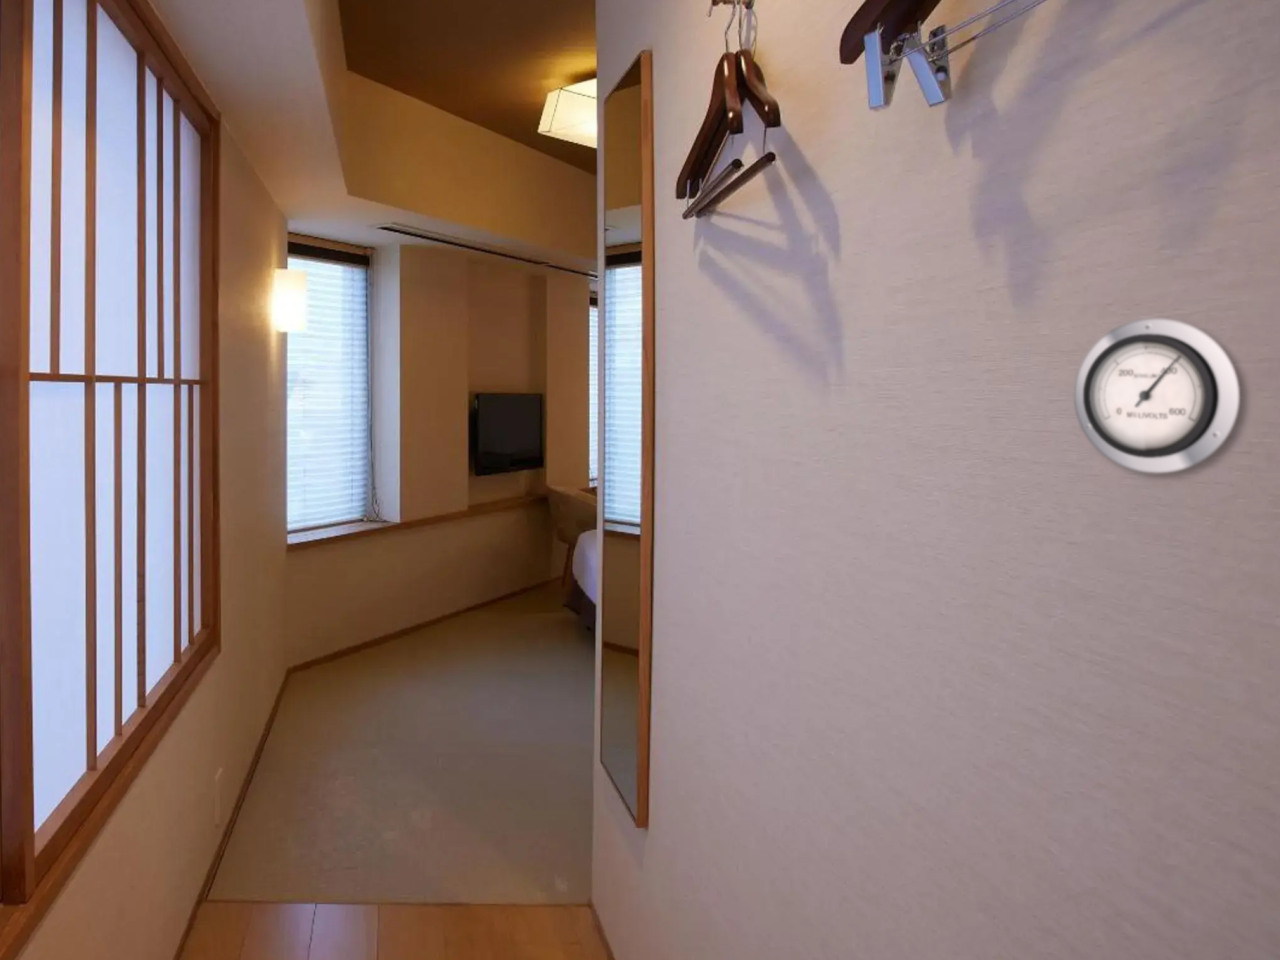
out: **400** mV
